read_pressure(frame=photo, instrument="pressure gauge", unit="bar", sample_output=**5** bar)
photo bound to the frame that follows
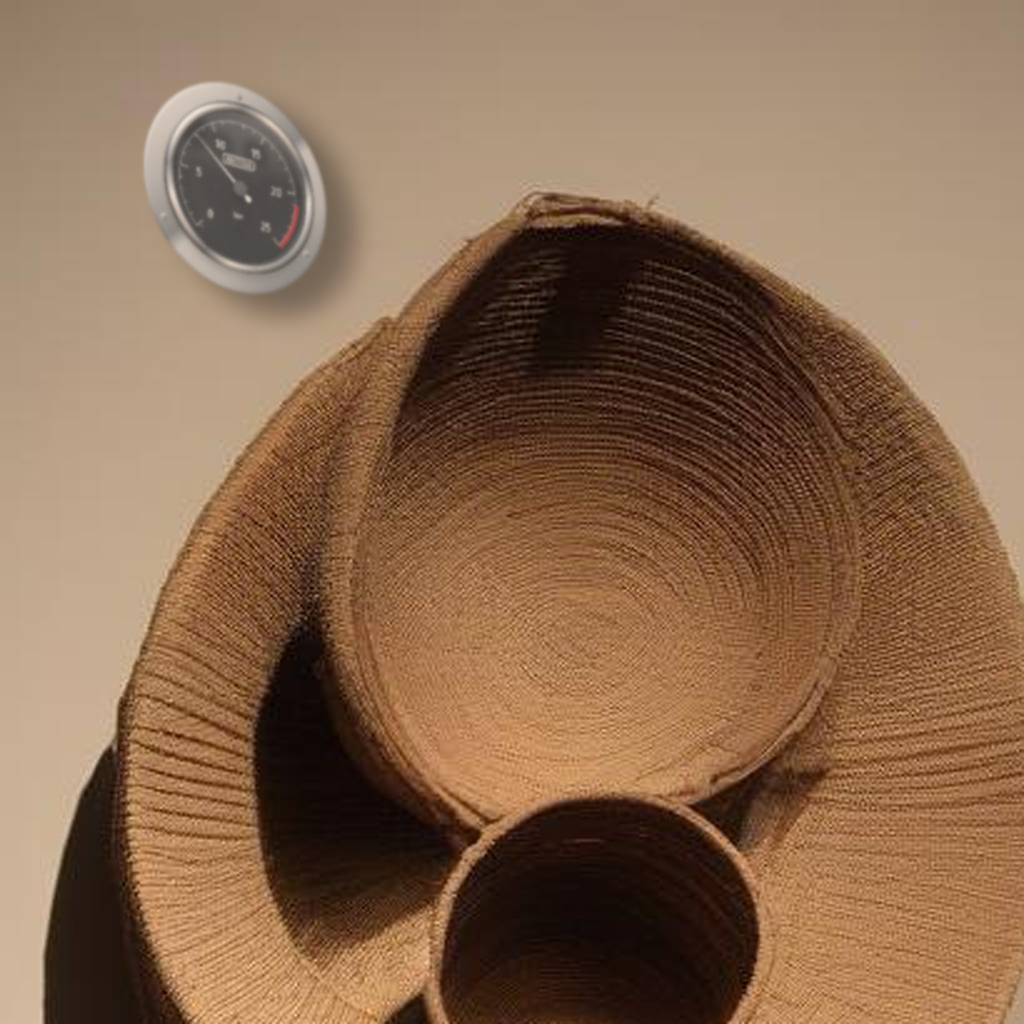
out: **8** bar
